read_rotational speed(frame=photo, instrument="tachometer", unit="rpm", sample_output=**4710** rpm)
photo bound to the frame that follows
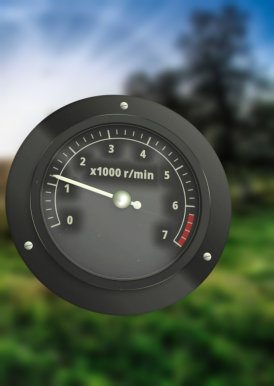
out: **1200** rpm
